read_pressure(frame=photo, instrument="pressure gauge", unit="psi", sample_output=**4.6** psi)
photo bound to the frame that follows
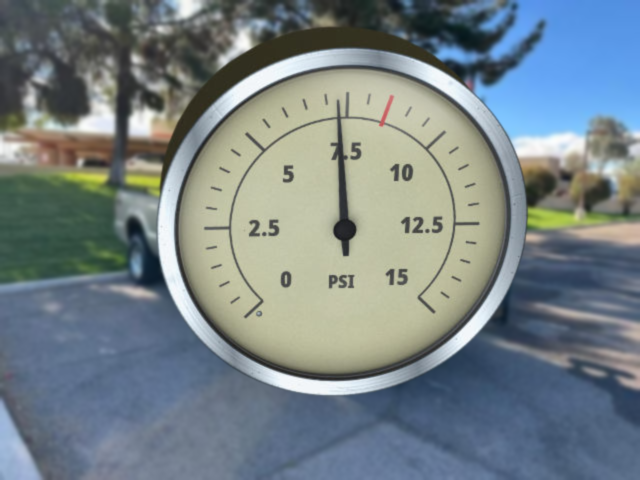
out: **7.25** psi
